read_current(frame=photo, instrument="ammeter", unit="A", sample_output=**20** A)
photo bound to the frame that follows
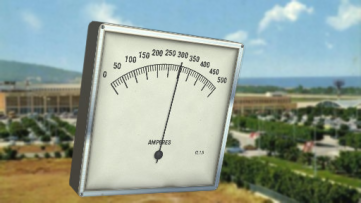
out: **300** A
